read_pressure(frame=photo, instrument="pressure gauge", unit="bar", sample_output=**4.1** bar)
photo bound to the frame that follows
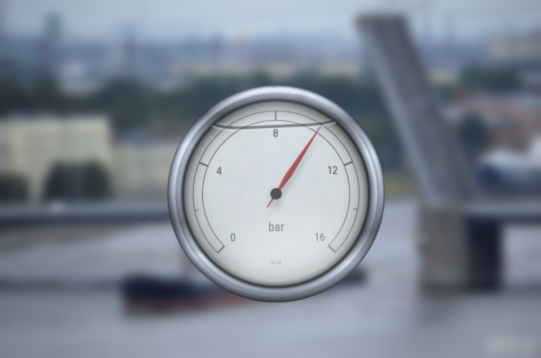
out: **10** bar
